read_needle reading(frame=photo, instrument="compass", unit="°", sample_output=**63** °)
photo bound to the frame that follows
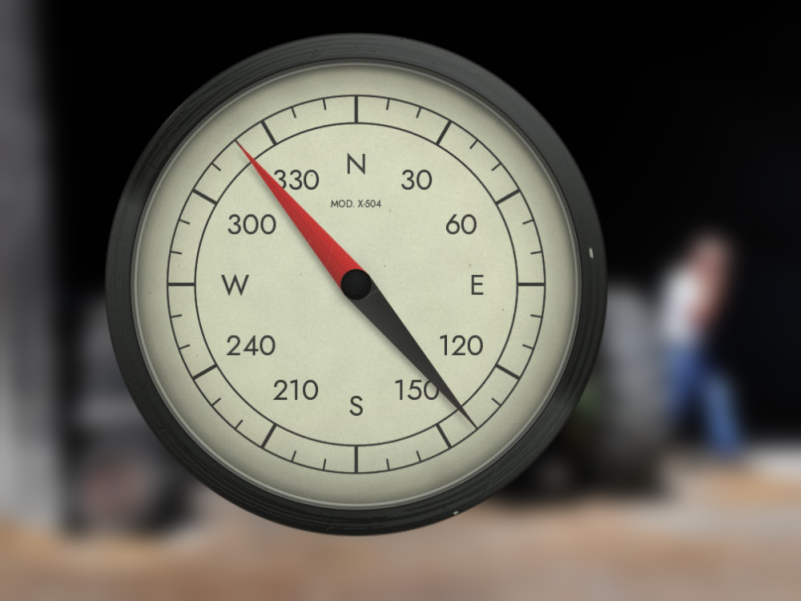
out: **320** °
